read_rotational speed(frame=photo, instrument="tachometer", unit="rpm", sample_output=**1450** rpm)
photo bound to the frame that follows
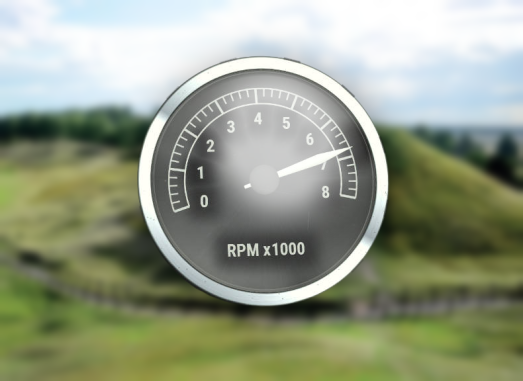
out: **6800** rpm
